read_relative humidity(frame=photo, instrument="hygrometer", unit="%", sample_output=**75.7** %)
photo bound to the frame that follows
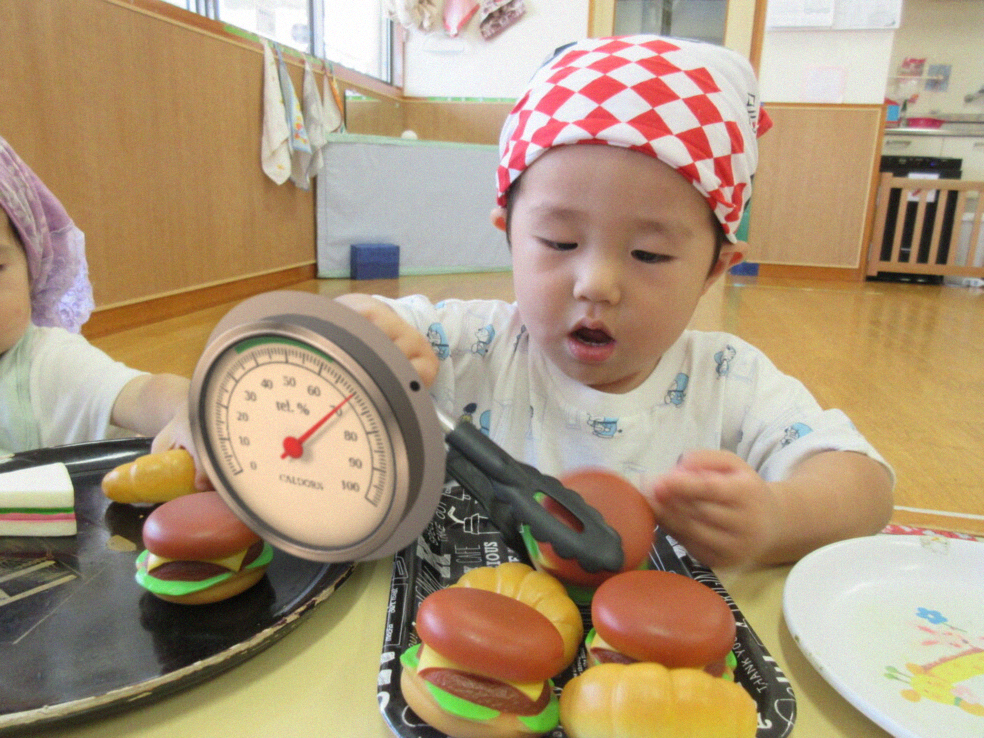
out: **70** %
